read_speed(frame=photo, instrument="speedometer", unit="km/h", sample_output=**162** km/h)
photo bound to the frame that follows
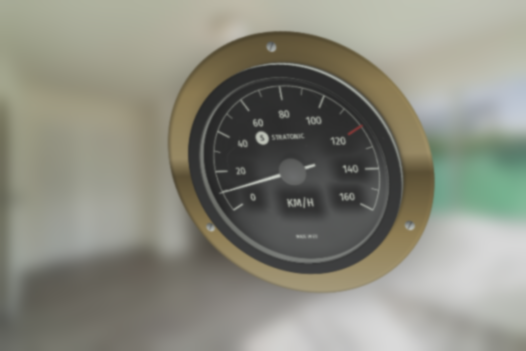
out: **10** km/h
